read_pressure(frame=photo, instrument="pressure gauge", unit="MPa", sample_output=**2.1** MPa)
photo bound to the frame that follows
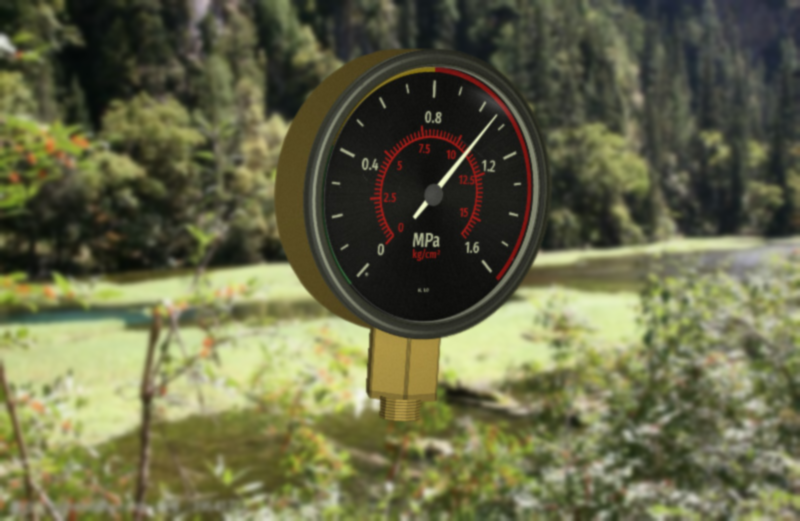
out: **1.05** MPa
